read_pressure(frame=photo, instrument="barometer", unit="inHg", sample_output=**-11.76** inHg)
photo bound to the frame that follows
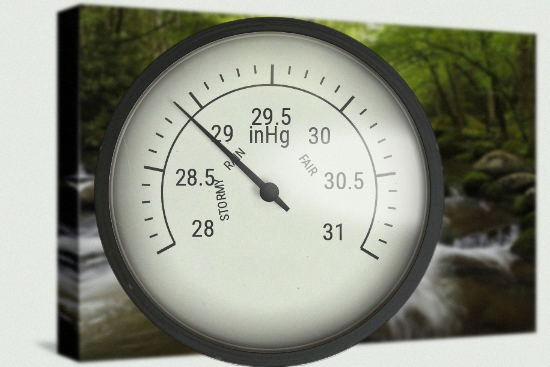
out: **28.9** inHg
